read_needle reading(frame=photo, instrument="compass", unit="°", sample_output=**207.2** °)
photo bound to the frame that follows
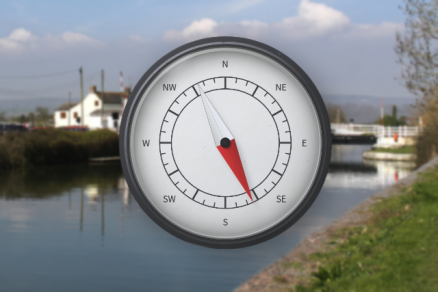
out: **155** °
